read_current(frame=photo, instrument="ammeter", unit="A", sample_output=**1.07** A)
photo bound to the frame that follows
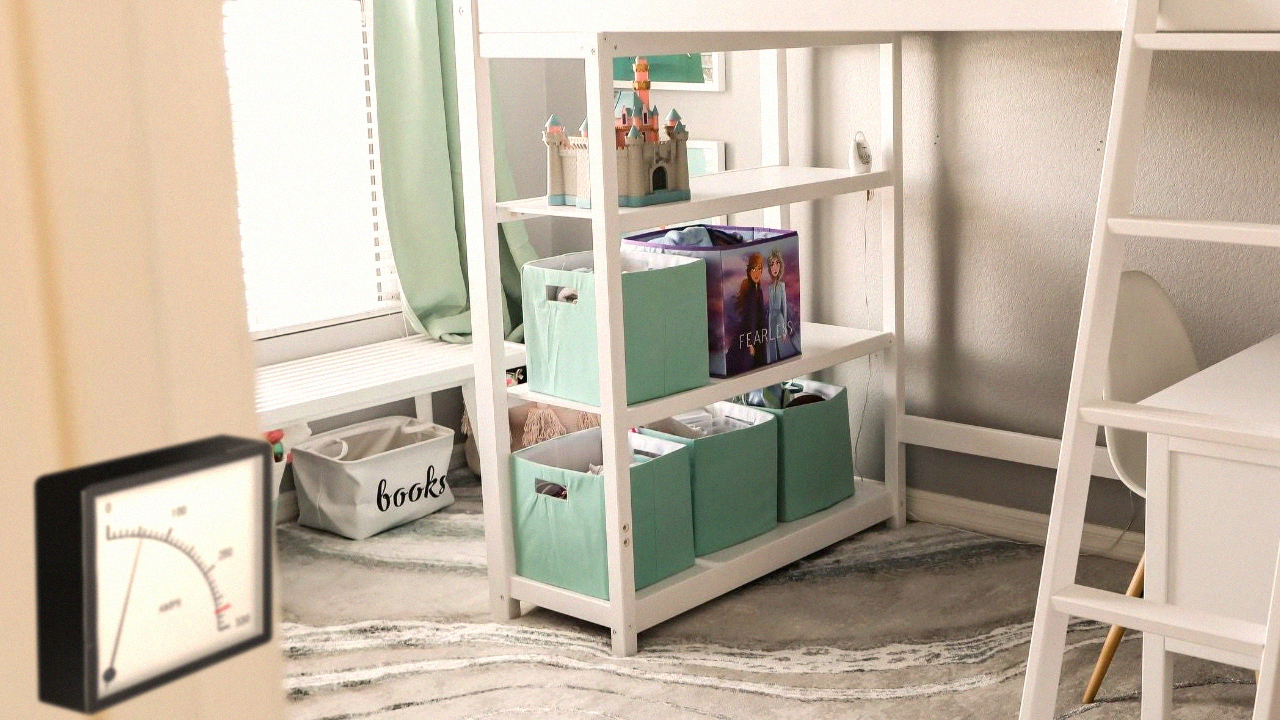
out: **50** A
